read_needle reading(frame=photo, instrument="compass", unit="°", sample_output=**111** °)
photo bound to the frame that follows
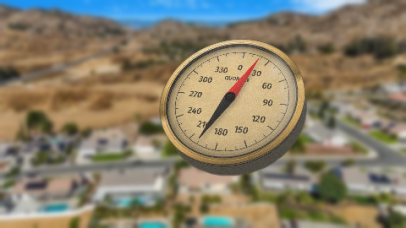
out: **20** °
